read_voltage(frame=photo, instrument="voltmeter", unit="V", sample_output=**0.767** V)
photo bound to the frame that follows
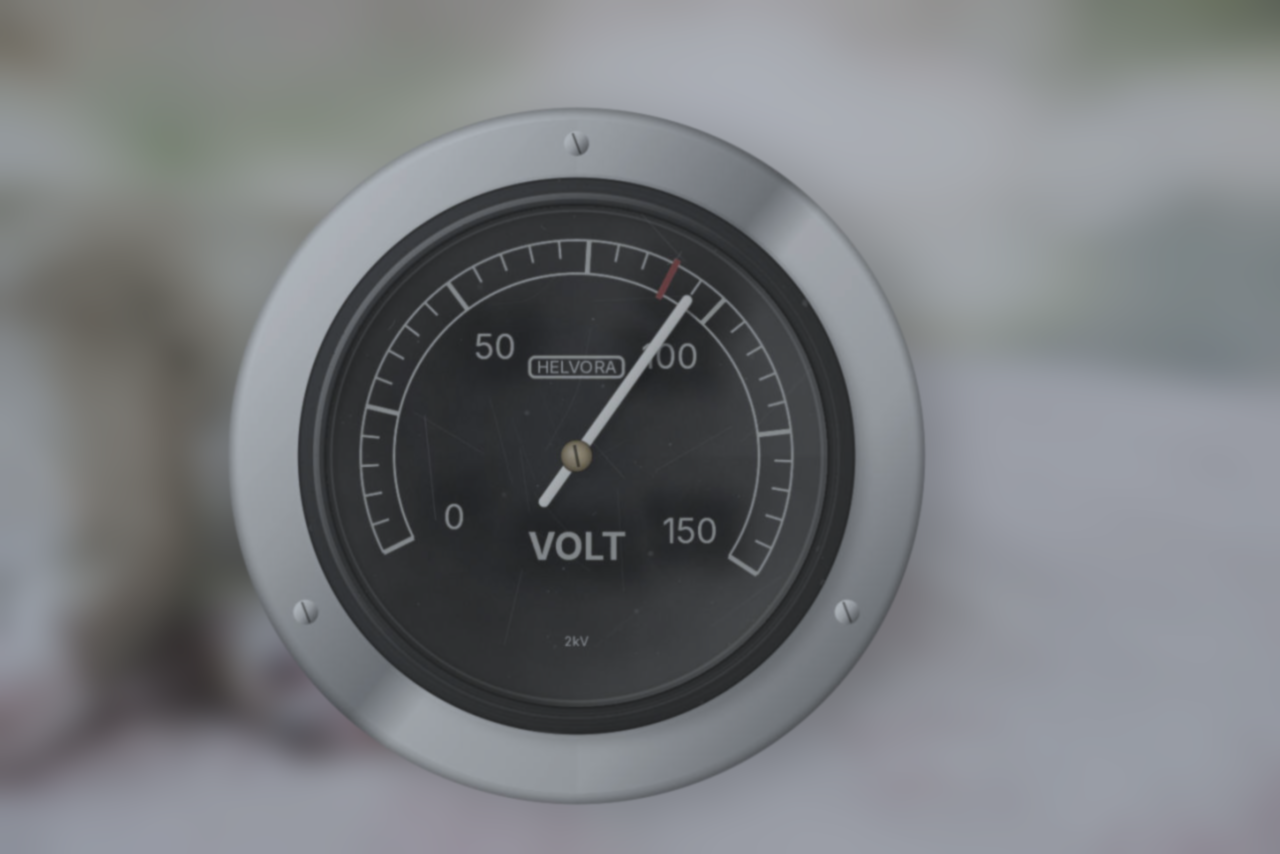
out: **95** V
